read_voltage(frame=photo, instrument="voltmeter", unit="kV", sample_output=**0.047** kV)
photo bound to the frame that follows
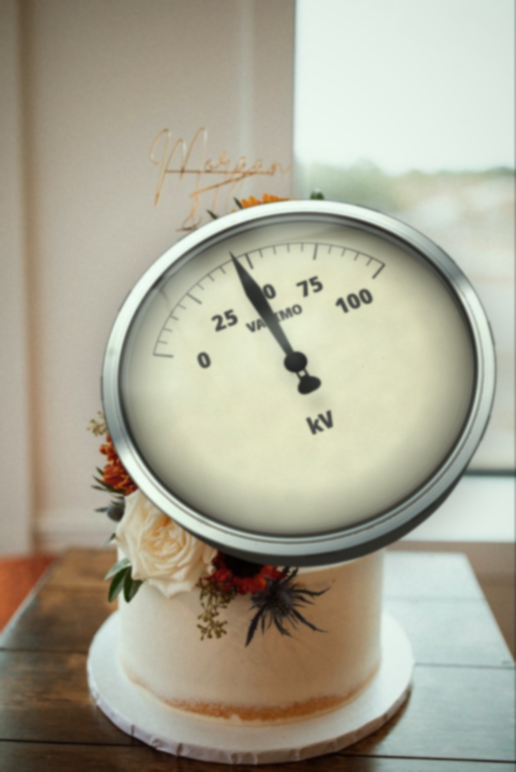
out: **45** kV
